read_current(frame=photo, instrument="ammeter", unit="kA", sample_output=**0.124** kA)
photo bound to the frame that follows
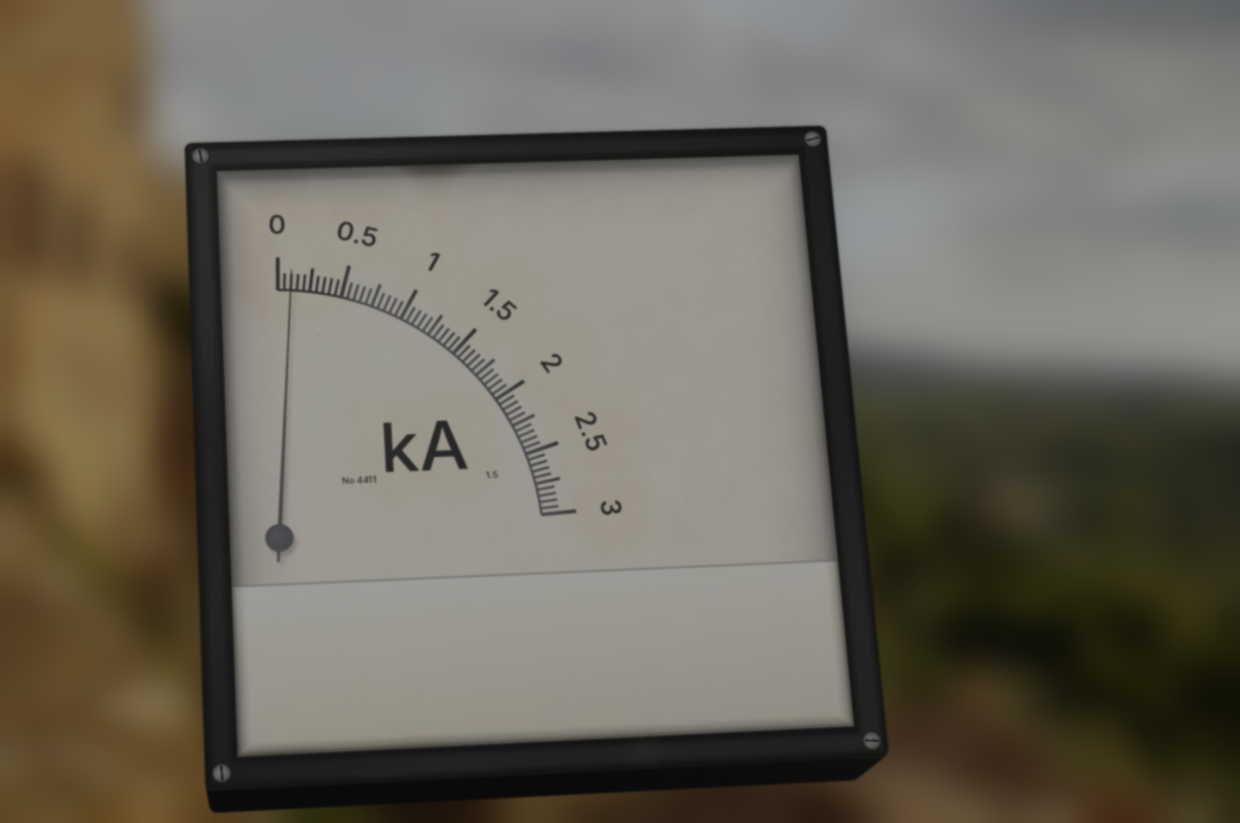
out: **0.1** kA
